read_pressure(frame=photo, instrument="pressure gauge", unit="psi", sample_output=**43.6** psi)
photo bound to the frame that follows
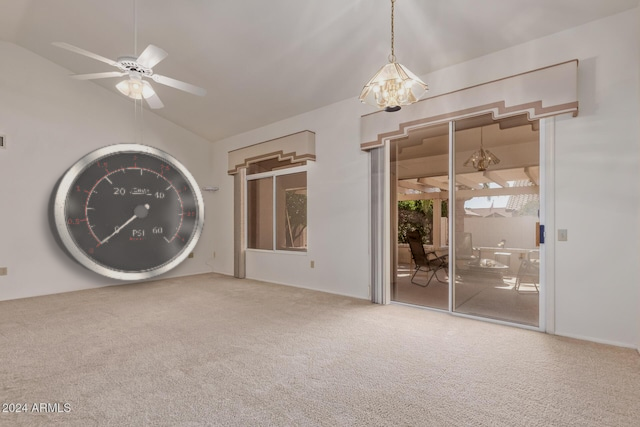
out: **0** psi
